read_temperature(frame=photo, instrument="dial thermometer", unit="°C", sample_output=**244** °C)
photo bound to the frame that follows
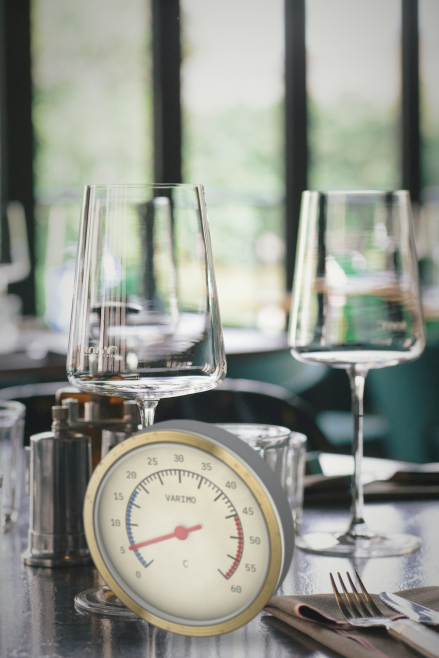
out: **5** °C
